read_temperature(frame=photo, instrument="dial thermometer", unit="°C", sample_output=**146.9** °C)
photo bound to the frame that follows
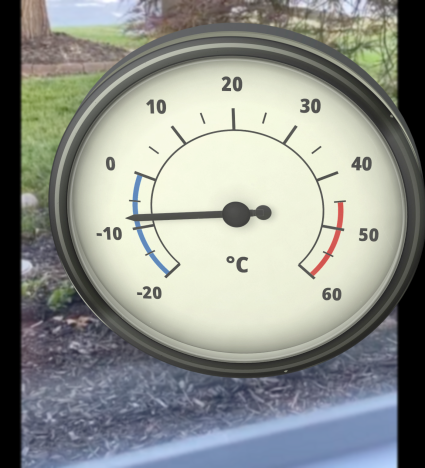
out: **-7.5** °C
